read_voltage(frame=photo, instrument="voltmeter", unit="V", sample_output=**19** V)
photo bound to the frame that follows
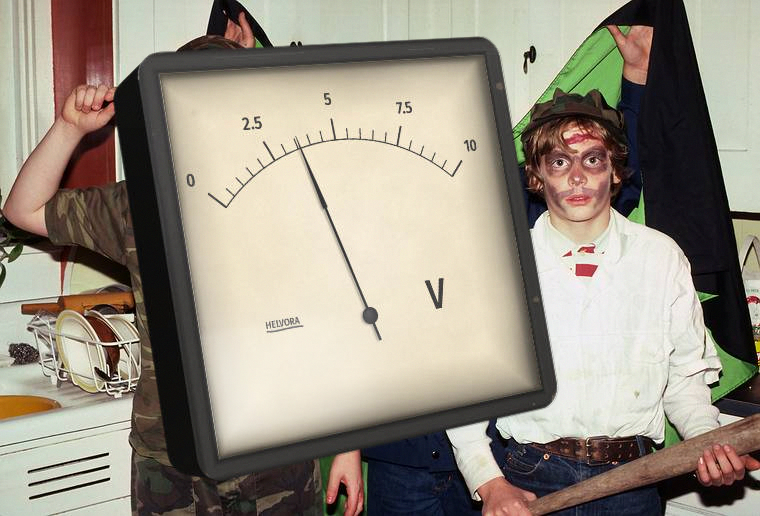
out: **3.5** V
